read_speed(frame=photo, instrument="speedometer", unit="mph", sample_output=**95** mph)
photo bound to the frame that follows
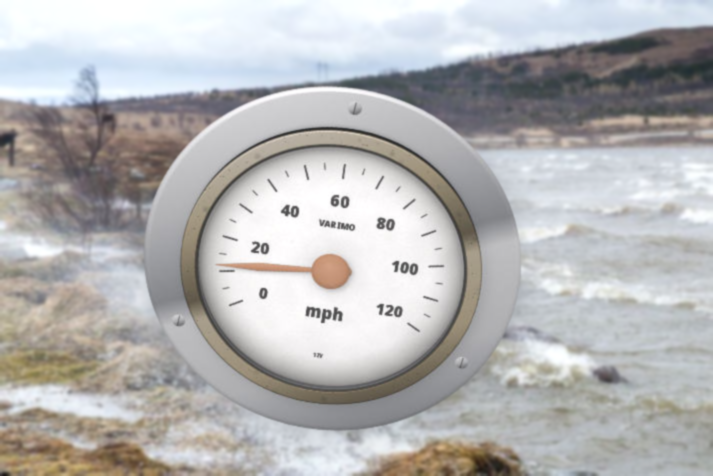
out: **12.5** mph
